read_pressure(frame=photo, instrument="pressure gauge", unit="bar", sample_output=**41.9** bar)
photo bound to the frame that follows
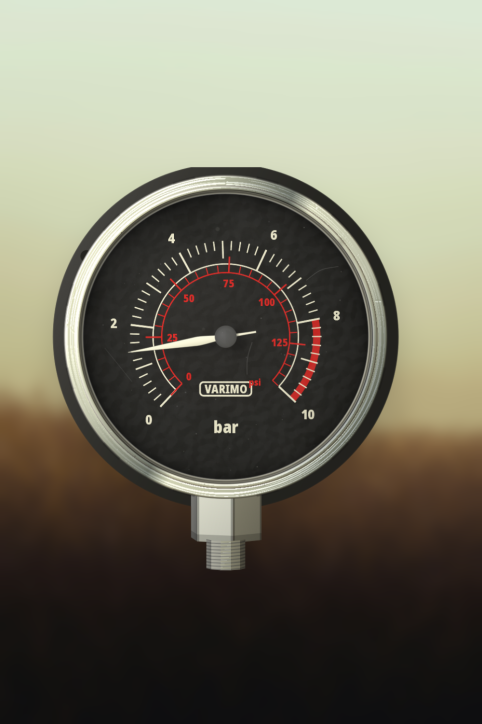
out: **1.4** bar
